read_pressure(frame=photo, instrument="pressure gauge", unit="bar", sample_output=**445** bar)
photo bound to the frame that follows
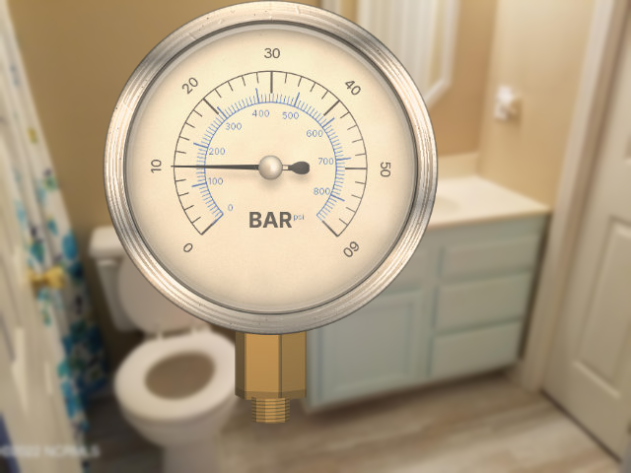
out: **10** bar
